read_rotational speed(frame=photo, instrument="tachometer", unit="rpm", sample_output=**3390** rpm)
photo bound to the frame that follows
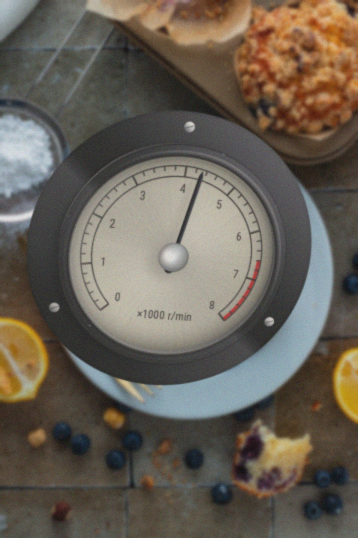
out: **4300** rpm
